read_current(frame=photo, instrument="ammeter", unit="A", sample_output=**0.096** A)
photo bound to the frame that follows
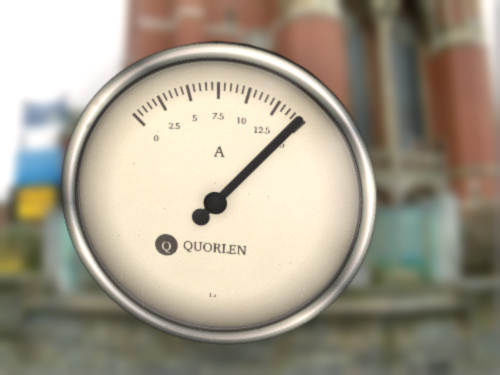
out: **14.5** A
